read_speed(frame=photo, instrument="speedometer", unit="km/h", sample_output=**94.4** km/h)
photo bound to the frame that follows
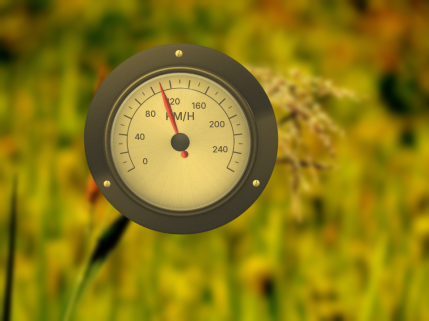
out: **110** km/h
